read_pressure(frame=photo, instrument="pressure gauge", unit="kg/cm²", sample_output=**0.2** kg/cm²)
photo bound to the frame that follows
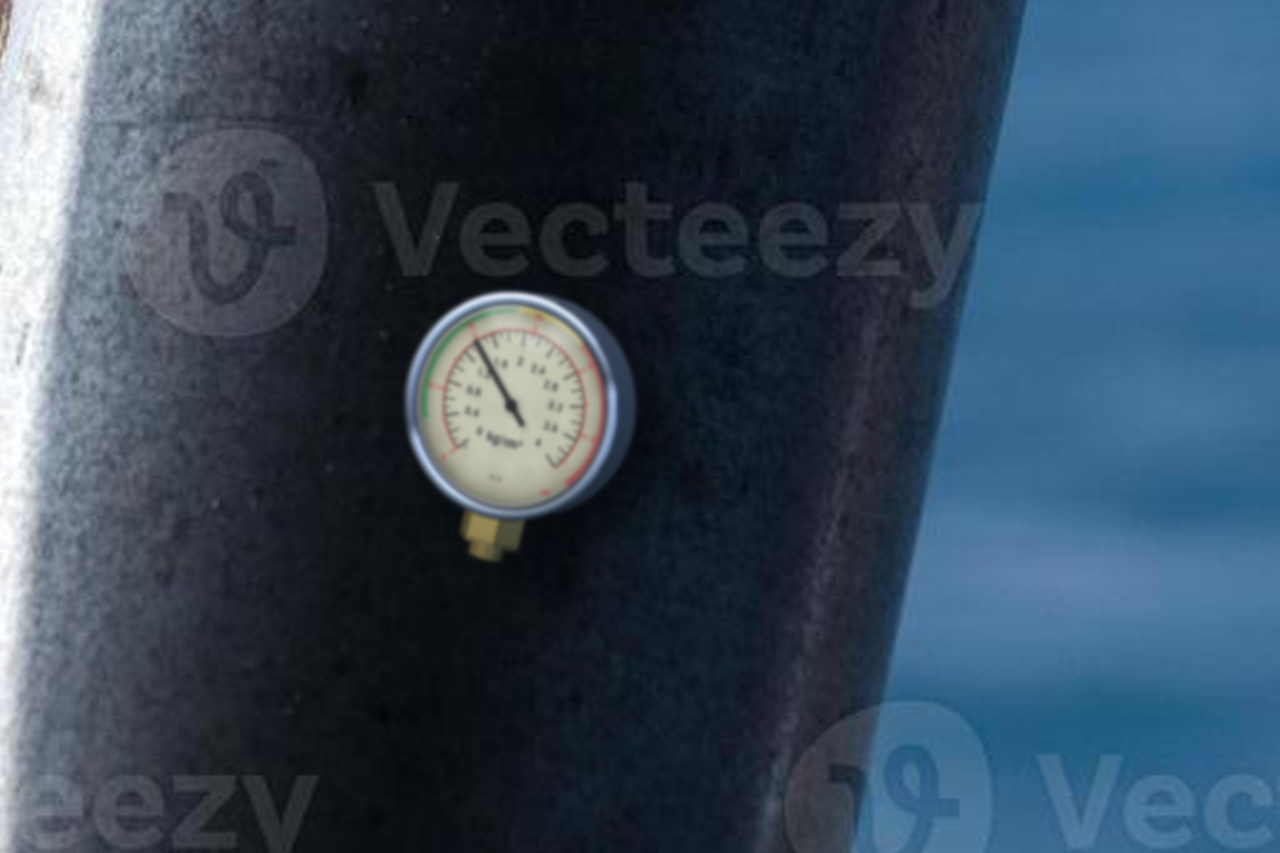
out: **1.4** kg/cm²
